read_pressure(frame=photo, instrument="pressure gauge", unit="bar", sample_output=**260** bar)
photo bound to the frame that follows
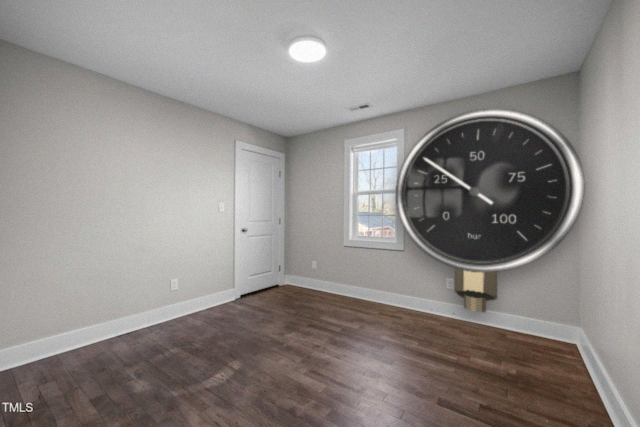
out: **30** bar
